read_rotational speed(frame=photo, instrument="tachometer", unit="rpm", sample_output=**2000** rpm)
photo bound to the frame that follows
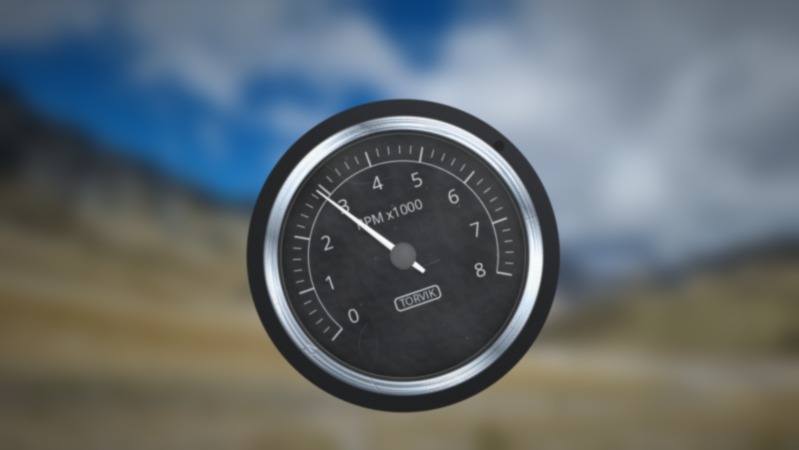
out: **2900** rpm
